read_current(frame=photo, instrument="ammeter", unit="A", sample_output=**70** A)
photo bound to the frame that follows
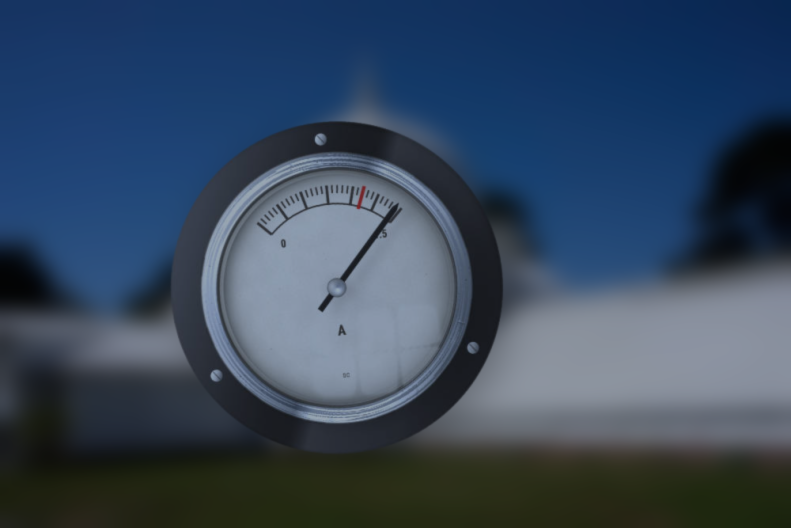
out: **1.45** A
